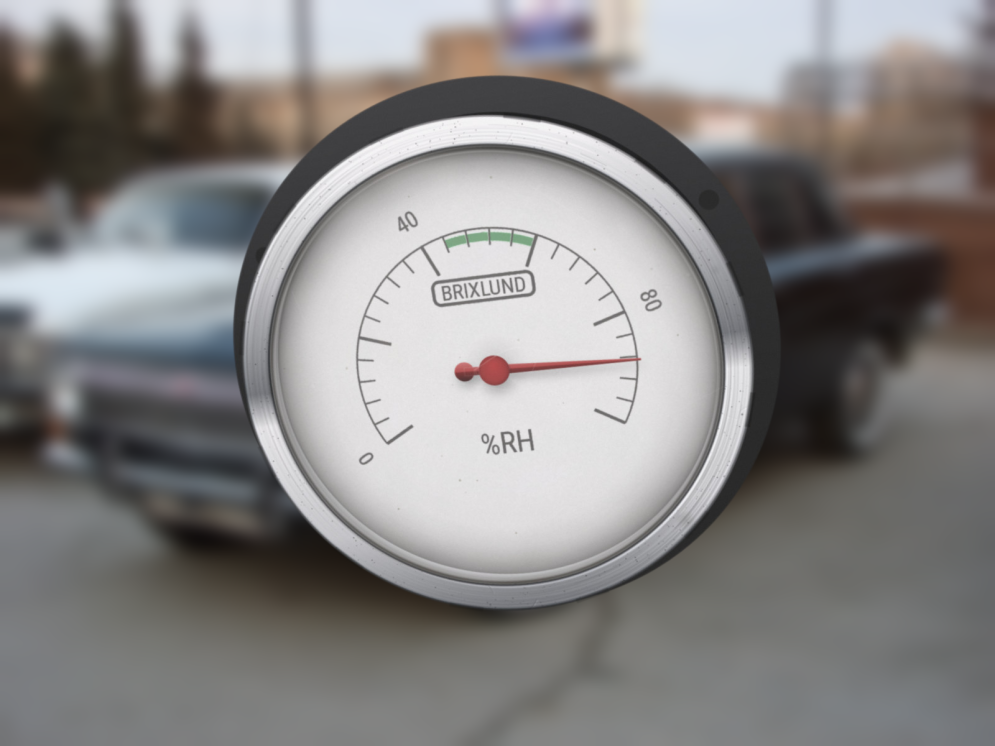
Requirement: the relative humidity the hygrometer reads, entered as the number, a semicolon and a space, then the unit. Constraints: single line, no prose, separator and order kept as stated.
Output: 88; %
